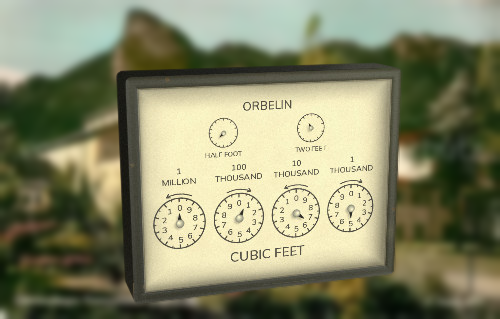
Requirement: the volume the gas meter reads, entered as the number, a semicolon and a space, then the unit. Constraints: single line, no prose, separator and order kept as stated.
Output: 6500; ft³
